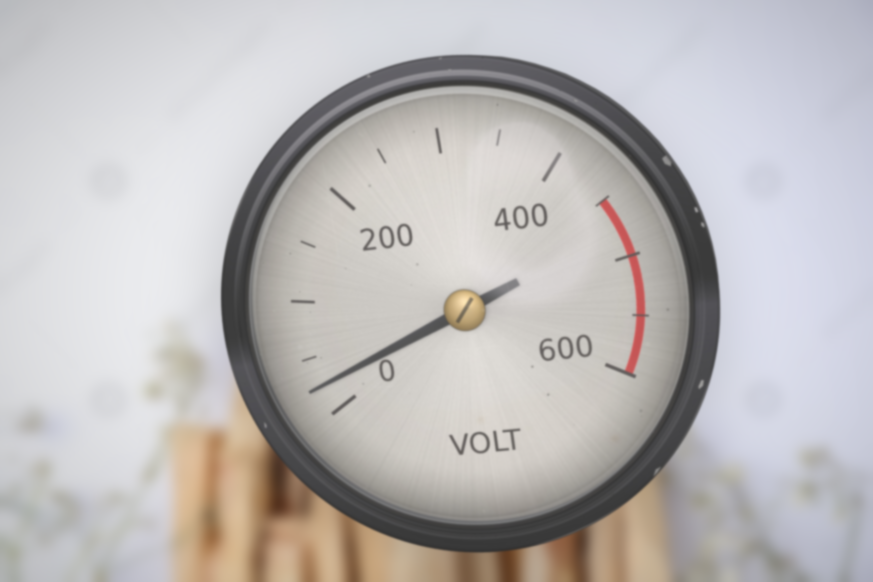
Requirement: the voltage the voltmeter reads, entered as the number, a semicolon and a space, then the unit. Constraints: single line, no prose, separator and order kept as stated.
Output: 25; V
